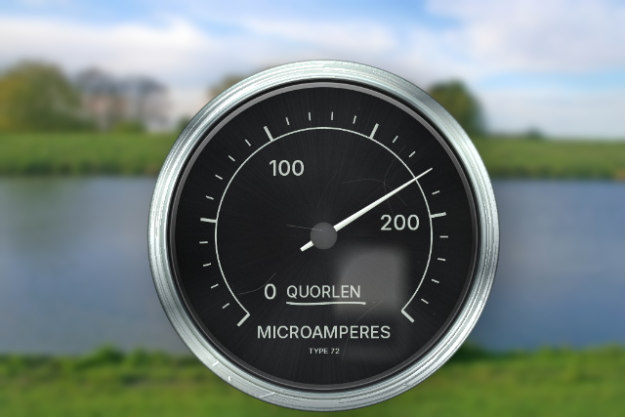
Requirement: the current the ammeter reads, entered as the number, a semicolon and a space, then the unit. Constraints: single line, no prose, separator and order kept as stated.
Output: 180; µA
